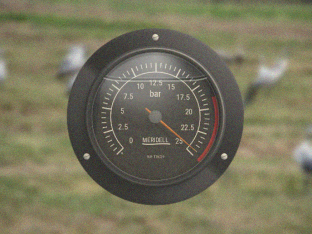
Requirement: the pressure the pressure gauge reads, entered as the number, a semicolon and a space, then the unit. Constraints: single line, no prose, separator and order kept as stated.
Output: 24.5; bar
